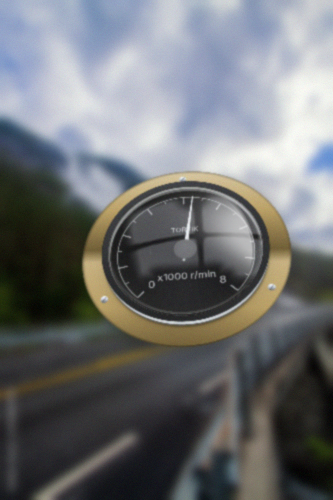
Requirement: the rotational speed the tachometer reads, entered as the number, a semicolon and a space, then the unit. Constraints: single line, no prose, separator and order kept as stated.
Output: 4250; rpm
